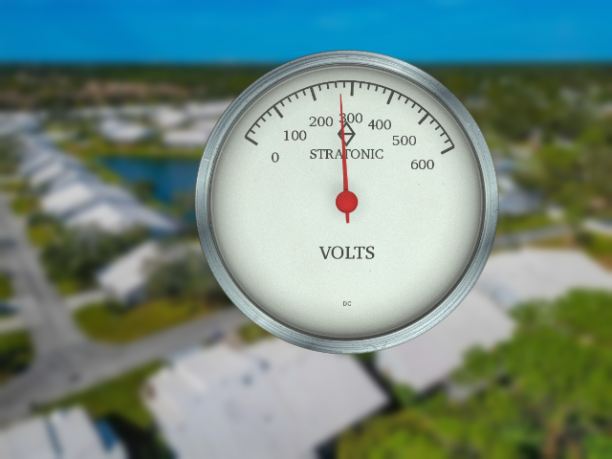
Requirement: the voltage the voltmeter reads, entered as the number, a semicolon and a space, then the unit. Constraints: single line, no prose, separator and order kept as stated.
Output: 270; V
